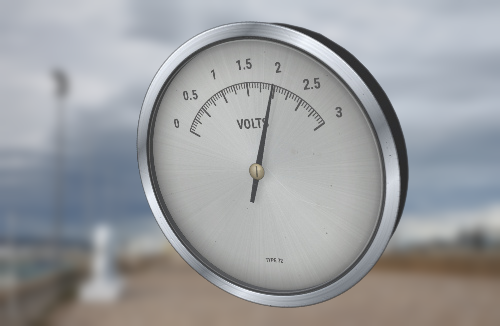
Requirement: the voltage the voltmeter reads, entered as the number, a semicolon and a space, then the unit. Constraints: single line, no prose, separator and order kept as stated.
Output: 2; V
